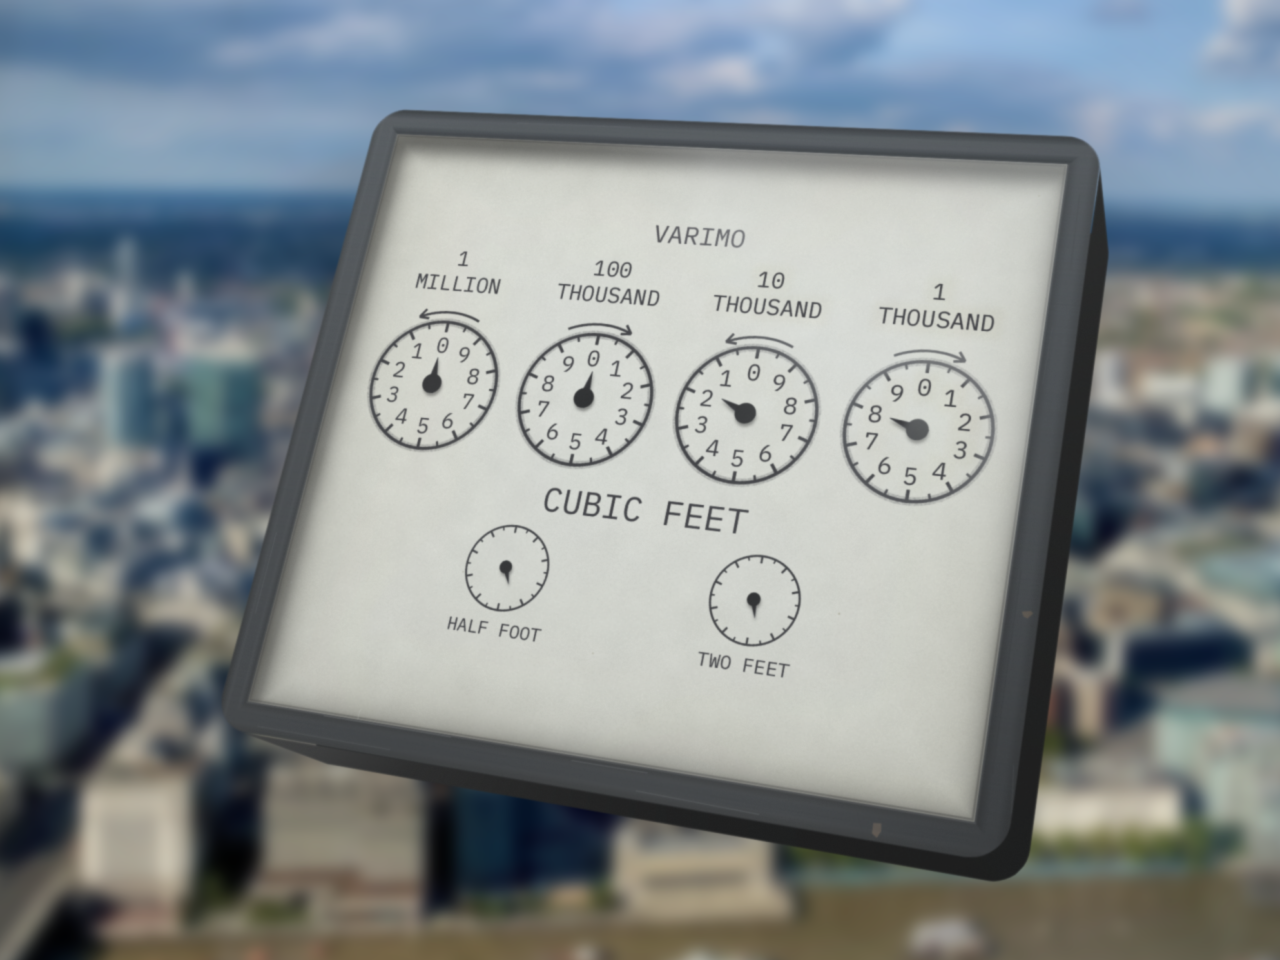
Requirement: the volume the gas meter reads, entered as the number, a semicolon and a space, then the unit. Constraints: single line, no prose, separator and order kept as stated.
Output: 1800; ft³
